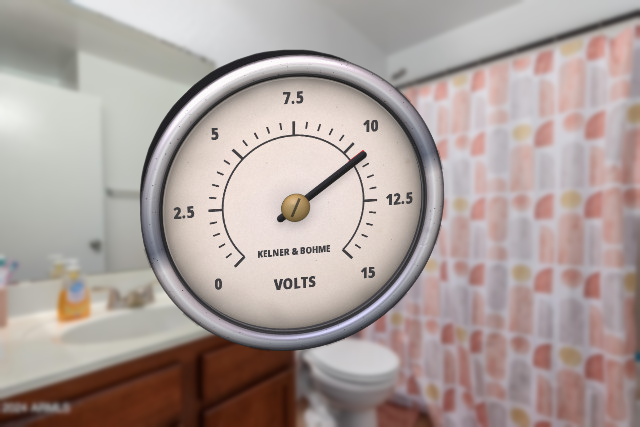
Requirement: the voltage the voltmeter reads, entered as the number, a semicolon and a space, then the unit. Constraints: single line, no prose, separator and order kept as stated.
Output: 10.5; V
